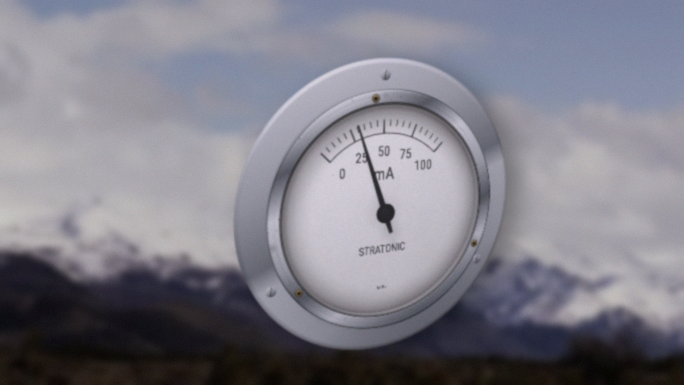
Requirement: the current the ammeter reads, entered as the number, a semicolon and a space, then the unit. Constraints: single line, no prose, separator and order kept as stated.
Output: 30; mA
